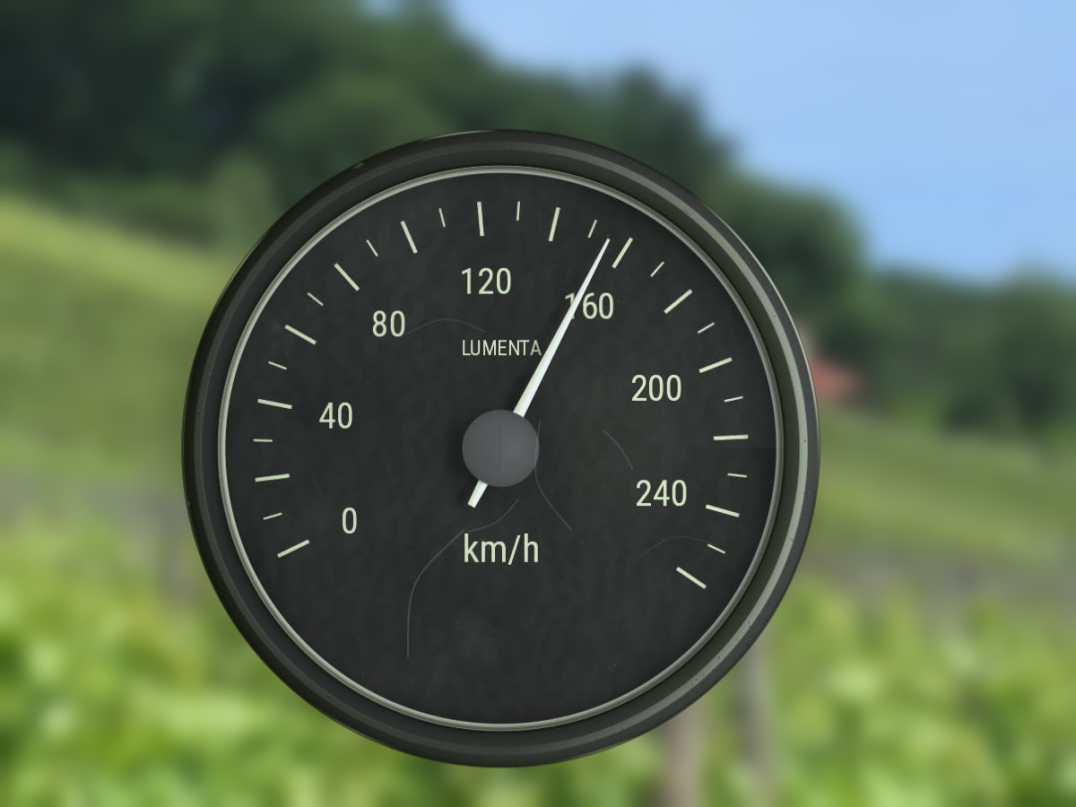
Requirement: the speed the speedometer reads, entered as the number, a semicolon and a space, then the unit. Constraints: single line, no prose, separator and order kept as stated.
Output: 155; km/h
